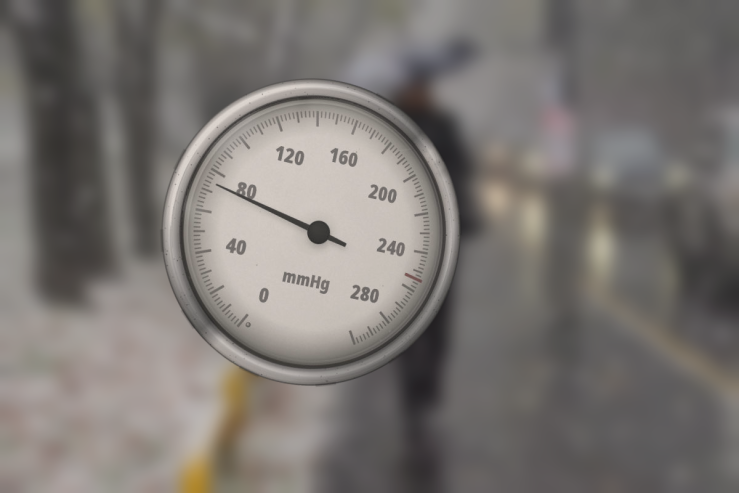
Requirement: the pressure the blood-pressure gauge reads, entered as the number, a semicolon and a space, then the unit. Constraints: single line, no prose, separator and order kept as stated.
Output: 74; mmHg
